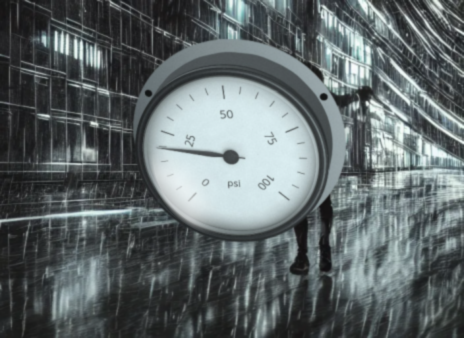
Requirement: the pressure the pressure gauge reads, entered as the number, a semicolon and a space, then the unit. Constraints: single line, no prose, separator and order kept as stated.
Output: 20; psi
